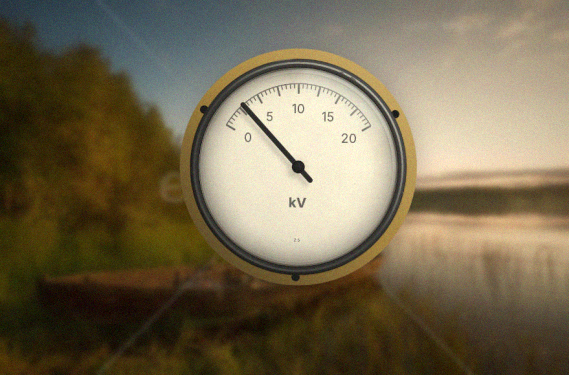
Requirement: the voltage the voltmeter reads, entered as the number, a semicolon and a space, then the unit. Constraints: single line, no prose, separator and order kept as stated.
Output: 3; kV
